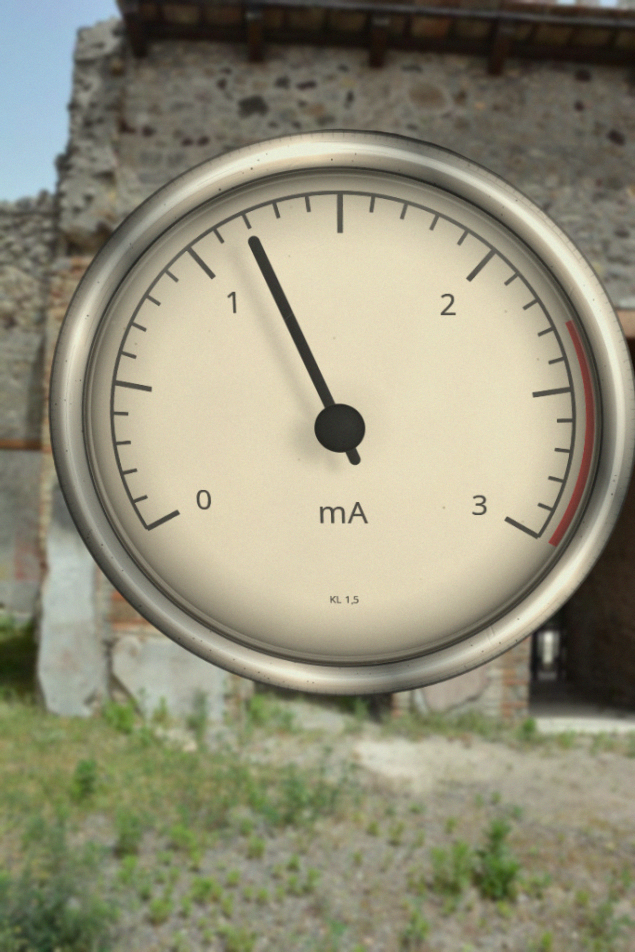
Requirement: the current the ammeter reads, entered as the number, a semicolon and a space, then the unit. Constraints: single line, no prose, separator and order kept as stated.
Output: 1.2; mA
